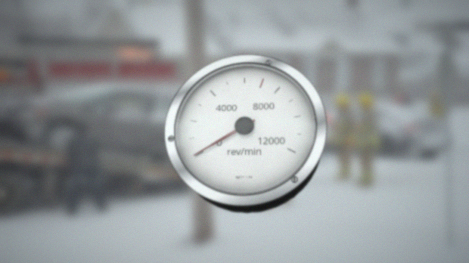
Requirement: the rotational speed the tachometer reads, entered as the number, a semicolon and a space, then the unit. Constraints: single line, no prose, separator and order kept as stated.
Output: 0; rpm
